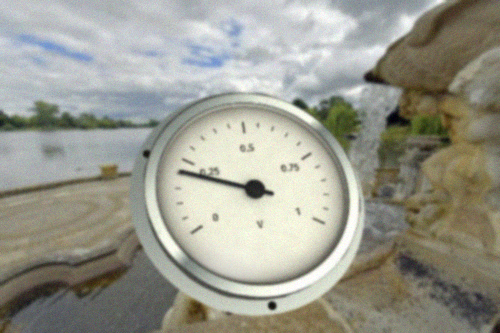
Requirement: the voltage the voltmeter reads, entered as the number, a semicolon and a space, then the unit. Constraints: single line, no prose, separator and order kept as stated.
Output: 0.2; V
